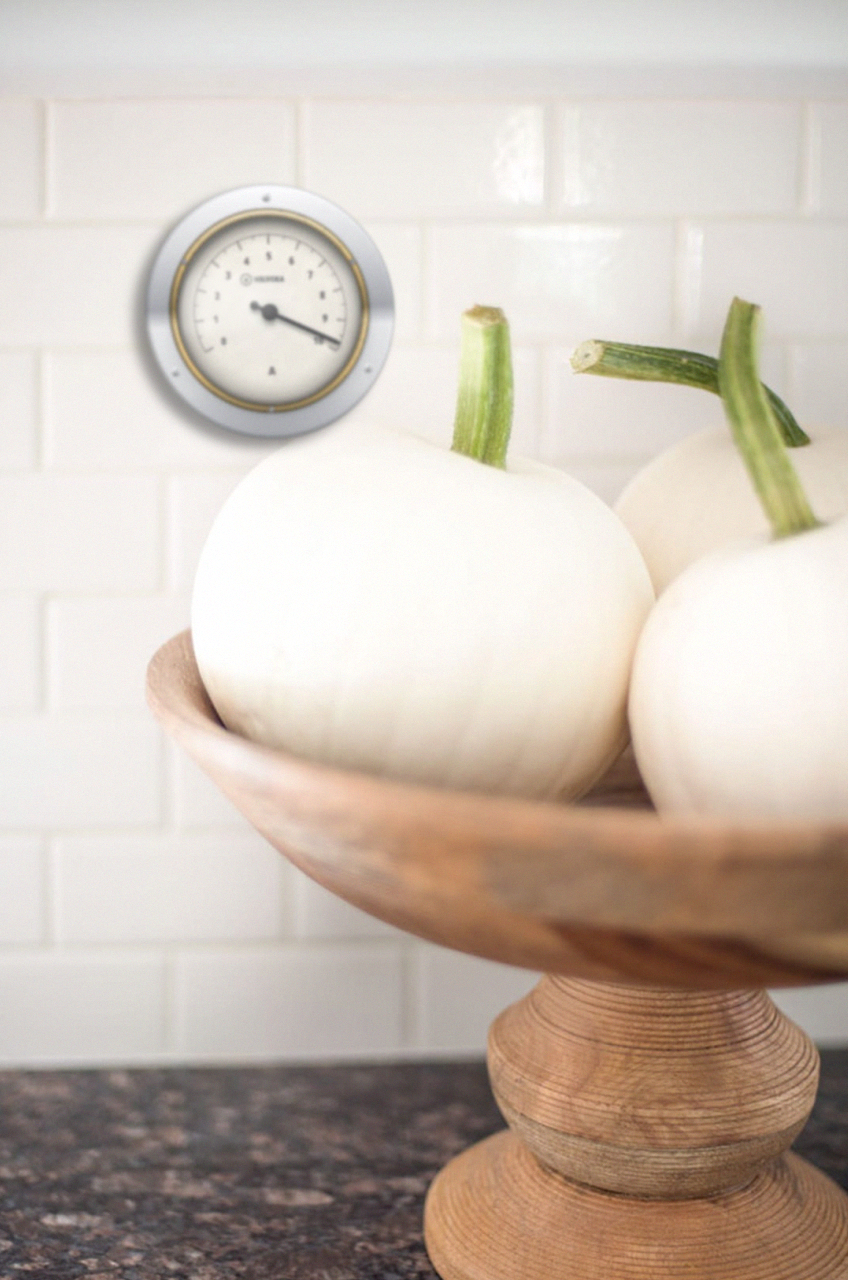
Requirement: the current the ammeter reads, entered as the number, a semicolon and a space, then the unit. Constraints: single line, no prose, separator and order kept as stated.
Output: 9.75; A
